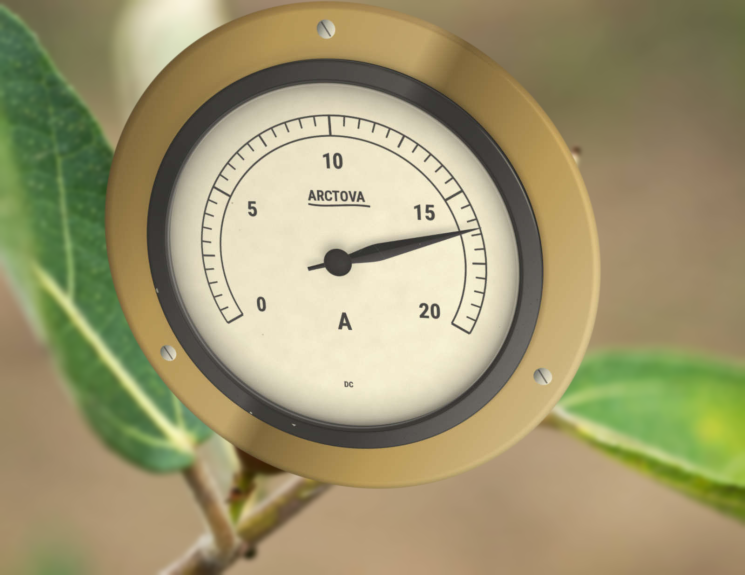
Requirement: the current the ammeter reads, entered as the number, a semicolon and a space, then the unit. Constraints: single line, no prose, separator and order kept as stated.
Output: 16.25; A
